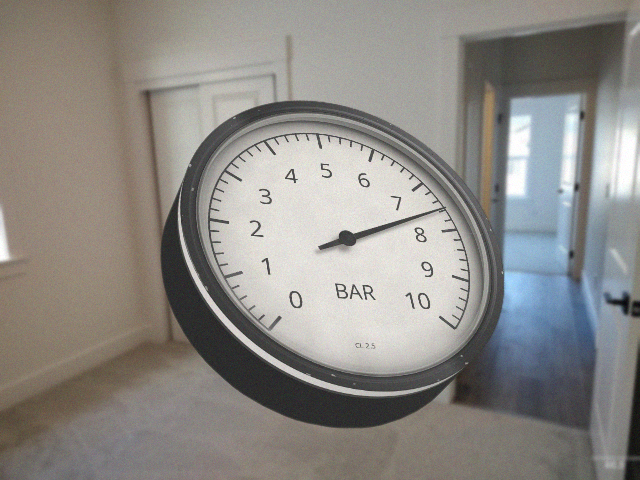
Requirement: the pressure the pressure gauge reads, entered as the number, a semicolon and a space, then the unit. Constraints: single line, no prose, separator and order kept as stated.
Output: 7.6; bar
